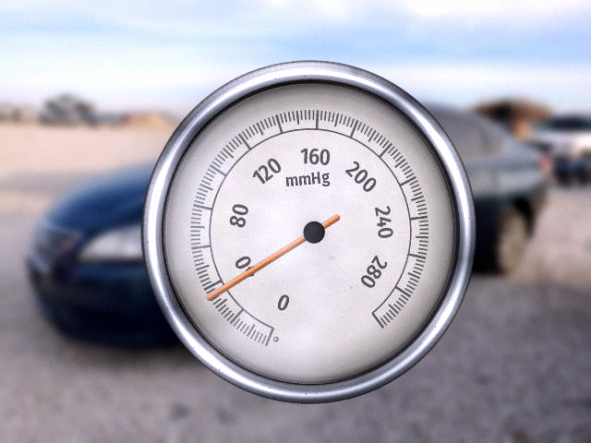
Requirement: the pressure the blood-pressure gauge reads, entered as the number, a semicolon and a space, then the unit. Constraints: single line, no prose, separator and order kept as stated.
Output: 36; mmHg
